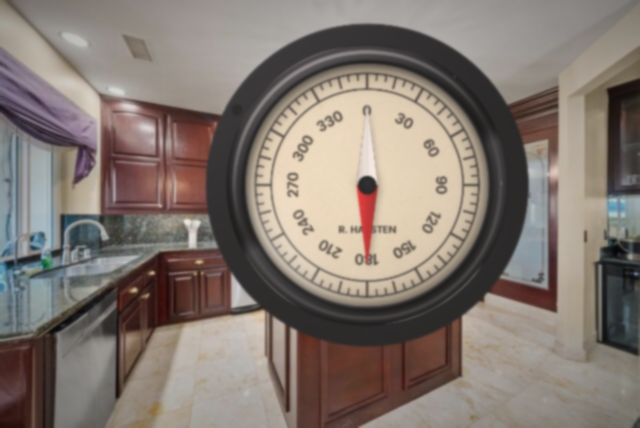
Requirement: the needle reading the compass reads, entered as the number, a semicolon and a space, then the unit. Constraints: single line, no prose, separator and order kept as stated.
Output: 180; °
